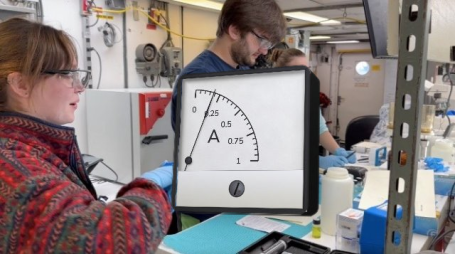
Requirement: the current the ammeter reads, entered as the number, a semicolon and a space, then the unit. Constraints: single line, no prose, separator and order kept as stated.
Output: 0.2; A
